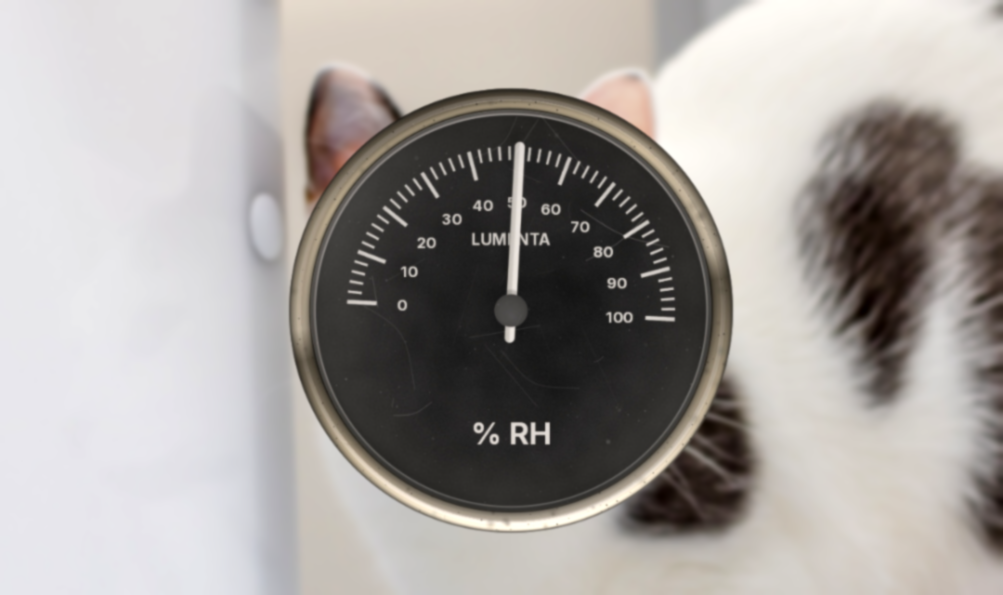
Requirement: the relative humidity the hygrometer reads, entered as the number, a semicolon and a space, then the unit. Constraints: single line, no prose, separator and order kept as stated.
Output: 50; %
